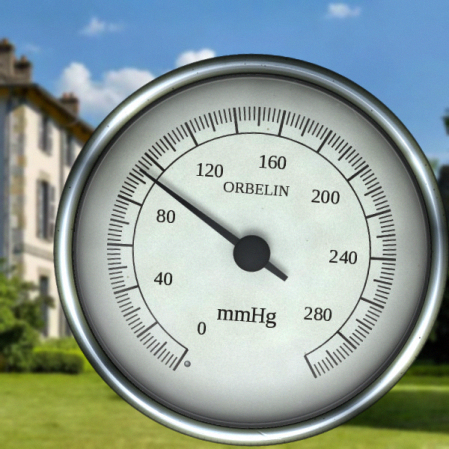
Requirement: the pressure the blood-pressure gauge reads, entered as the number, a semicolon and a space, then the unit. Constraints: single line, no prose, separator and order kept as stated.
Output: 94; mmHg
